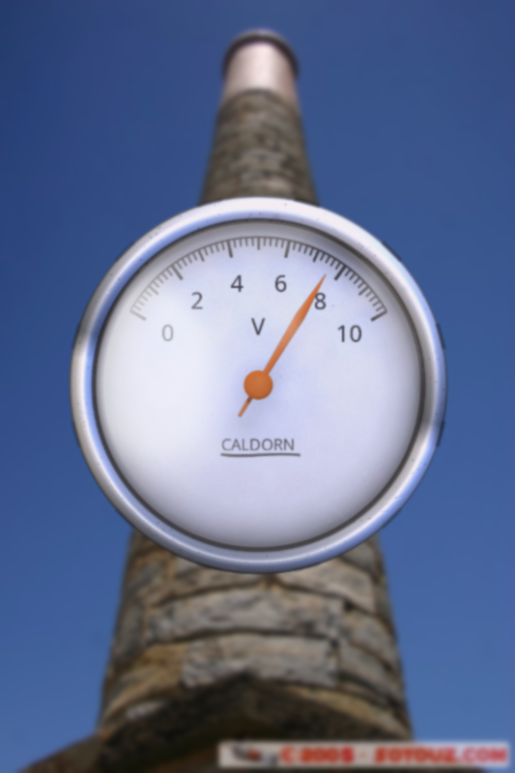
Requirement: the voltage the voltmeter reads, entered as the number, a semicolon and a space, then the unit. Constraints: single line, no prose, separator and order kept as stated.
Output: 7.6; V
